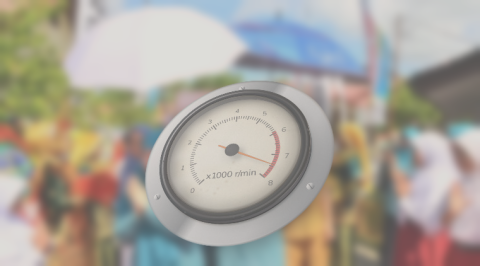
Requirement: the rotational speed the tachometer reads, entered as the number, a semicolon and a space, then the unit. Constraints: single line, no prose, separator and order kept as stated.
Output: 7500; rpm
